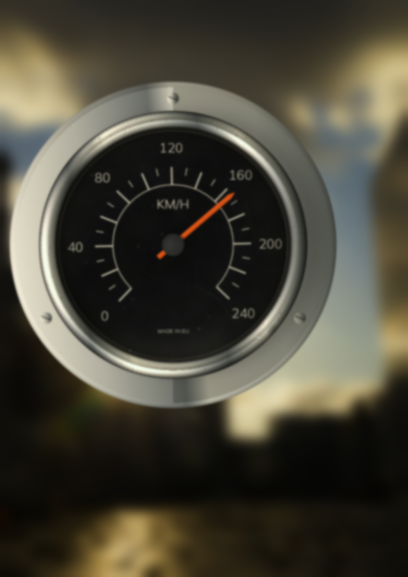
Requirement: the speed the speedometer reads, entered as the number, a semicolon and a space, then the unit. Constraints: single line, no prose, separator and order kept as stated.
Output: 165; km/h
